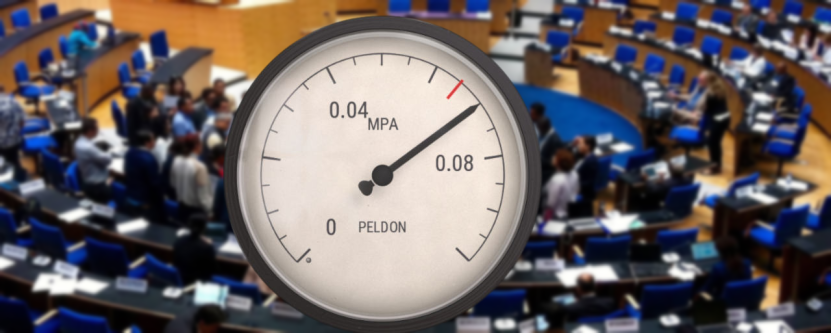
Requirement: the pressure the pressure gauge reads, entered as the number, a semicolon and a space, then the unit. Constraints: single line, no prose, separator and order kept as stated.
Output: 0.07; MPa
